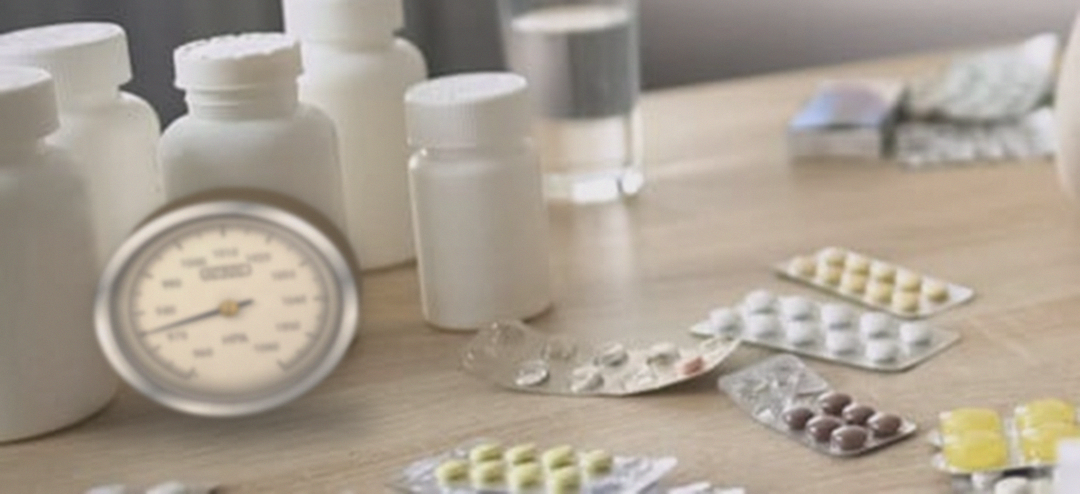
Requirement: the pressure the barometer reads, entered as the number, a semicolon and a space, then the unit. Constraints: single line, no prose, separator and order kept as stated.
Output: 975; hPa
